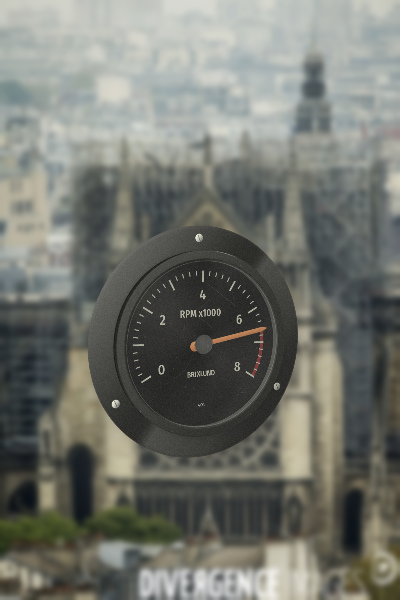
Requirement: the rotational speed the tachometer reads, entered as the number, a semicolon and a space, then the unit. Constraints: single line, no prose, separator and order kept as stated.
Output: 6600; rpm
